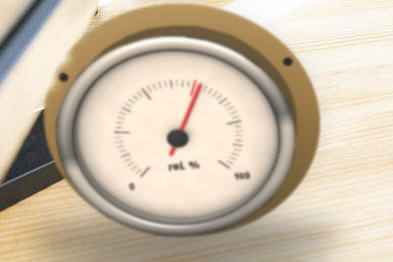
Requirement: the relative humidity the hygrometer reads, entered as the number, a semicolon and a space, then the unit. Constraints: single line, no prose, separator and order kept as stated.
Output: 60; %
